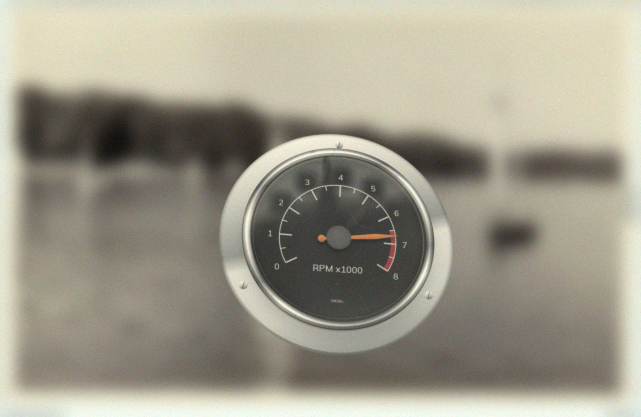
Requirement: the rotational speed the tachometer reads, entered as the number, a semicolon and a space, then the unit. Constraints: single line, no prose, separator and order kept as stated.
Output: 6750; rpm
